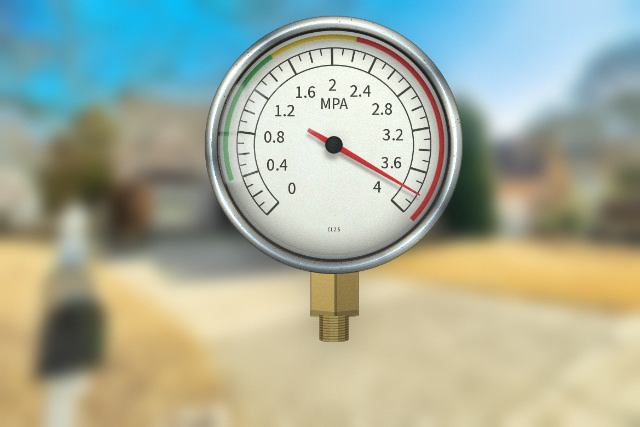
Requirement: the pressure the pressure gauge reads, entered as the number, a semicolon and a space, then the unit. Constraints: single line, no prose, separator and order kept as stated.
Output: 3.8; MPa
